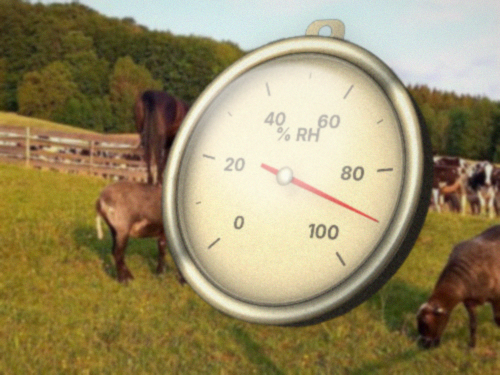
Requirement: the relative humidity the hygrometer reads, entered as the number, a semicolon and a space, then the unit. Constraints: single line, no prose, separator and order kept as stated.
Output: 90; %
